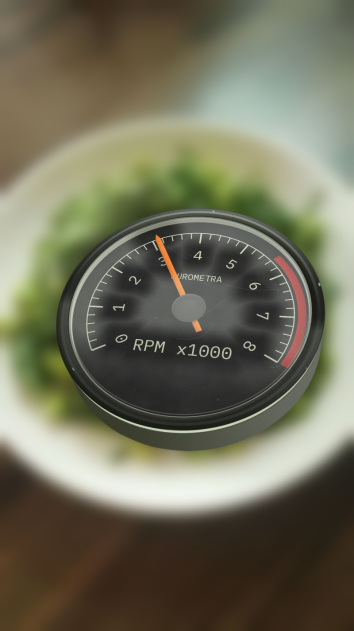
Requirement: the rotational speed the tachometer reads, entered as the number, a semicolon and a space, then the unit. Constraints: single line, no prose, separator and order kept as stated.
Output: 3100; rpm
